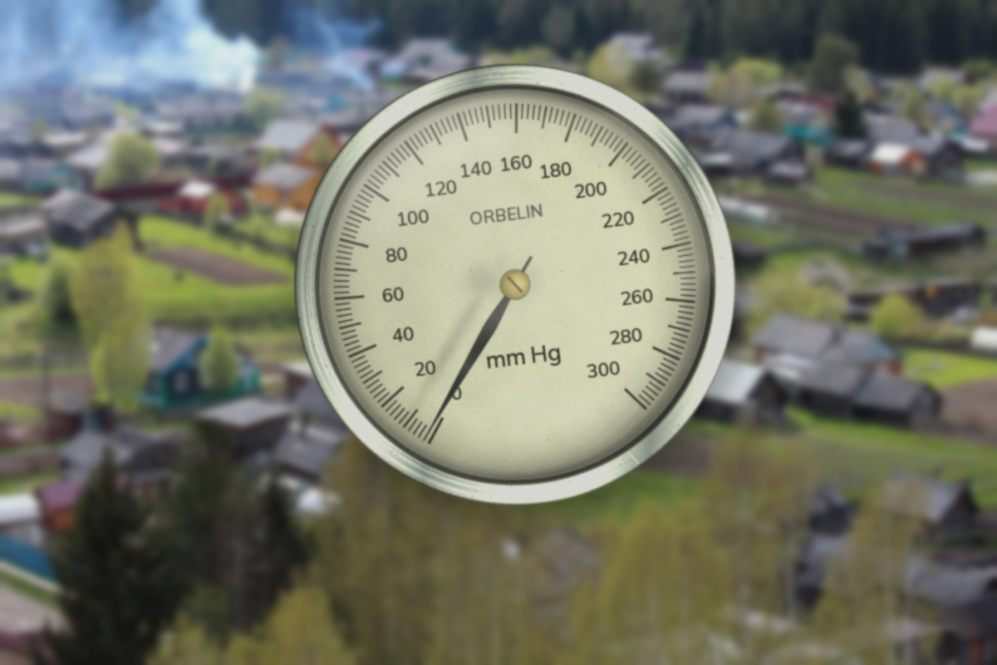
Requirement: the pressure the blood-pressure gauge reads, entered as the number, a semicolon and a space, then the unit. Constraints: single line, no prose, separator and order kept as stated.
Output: 2; mmHg
